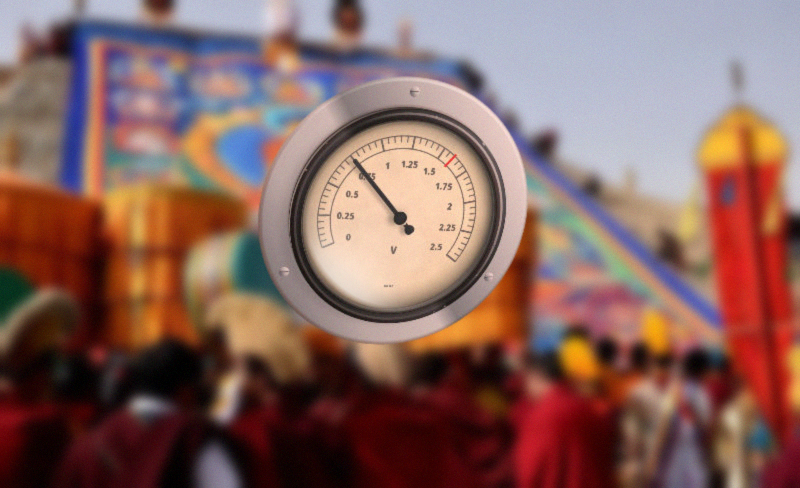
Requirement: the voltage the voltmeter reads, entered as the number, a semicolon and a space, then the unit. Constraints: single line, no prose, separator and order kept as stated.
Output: 0.75; V
